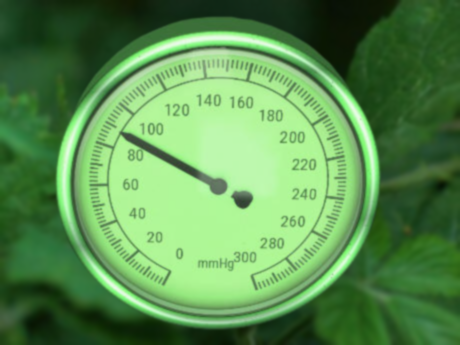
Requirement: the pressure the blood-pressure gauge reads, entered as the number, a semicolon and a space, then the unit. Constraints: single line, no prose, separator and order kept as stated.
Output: 90; mmHg
